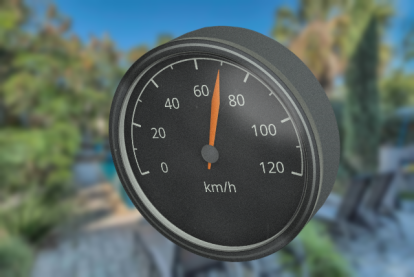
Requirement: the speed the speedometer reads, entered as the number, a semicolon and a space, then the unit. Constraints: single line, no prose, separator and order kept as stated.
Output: 70; km/h
